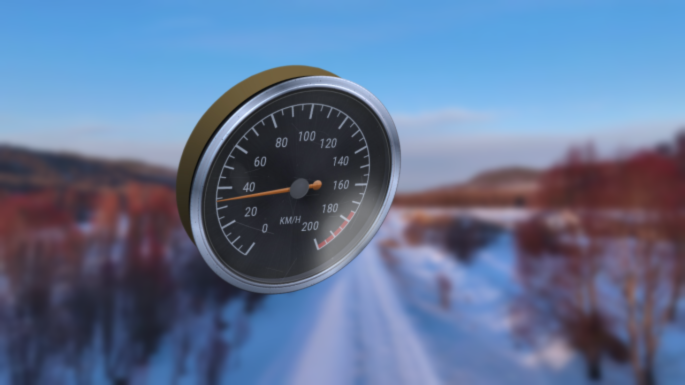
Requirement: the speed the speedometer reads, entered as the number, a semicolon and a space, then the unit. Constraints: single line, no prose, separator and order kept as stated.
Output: 35; km/h
